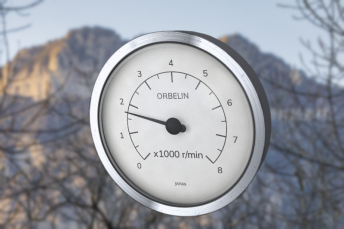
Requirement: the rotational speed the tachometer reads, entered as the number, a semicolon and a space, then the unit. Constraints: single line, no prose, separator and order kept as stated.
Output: 1750; rpm
